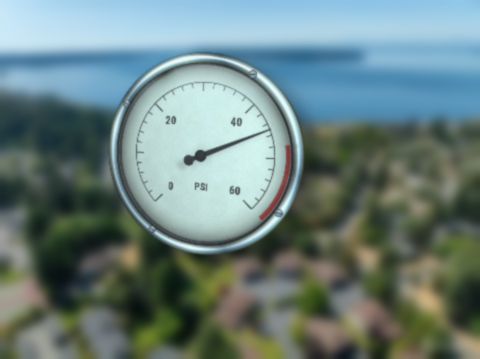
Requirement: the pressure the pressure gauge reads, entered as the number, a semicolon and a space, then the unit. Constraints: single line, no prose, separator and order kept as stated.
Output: 45; psi
